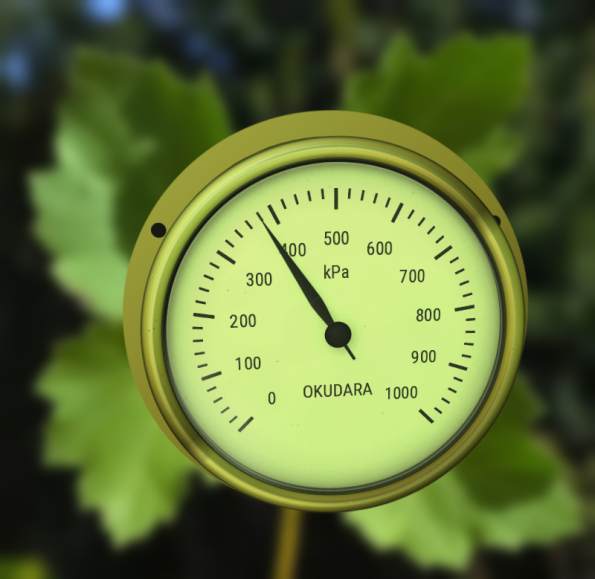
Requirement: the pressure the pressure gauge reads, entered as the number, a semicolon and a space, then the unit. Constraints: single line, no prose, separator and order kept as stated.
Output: 380; kPa
